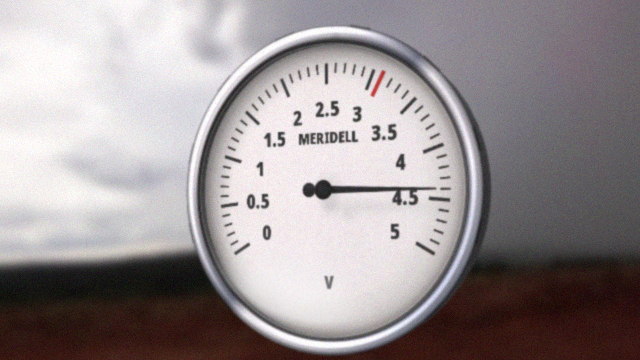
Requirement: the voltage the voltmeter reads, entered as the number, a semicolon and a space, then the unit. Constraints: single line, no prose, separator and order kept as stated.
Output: 4.4; V
